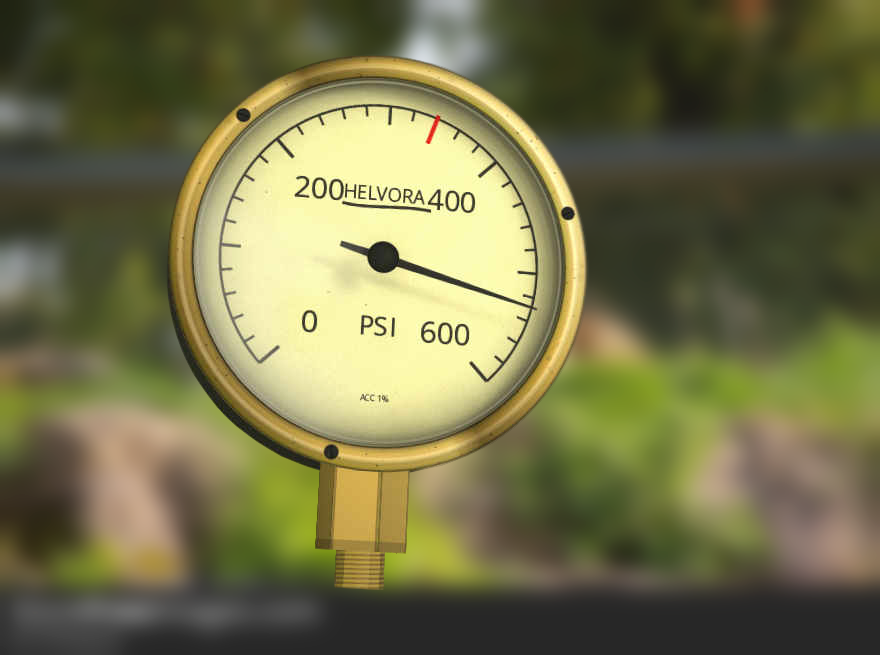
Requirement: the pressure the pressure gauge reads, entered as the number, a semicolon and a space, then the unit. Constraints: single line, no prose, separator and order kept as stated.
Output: 530; psi
